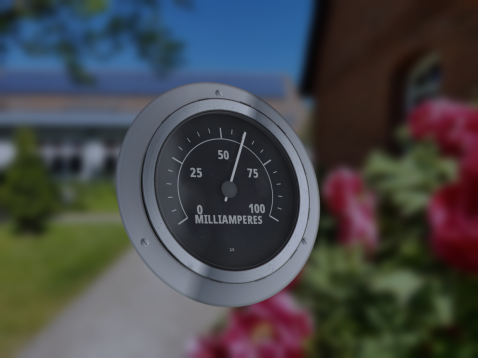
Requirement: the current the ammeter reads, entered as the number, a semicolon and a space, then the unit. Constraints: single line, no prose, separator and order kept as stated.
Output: 60; mA
